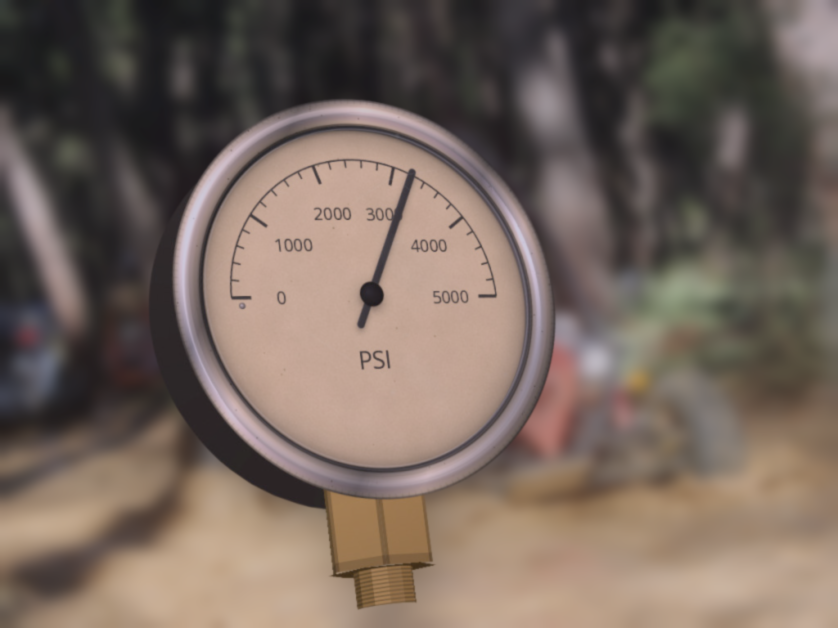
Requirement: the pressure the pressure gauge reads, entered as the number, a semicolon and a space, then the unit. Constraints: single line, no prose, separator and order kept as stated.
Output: 3200; psi
